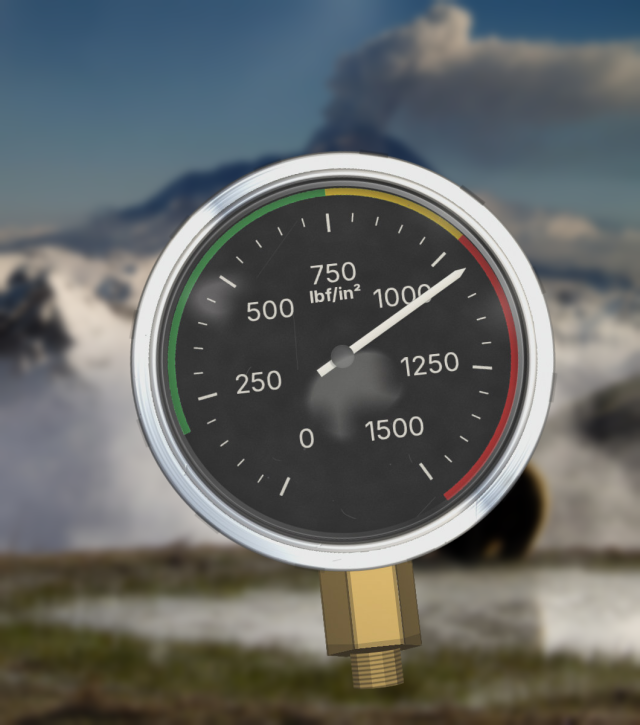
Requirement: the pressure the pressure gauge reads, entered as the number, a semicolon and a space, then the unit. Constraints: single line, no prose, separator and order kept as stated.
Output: 1050; psi
